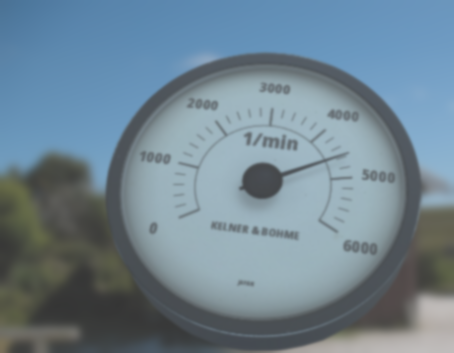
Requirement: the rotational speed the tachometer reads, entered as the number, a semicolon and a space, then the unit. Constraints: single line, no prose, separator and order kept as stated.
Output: 4600; rpm
